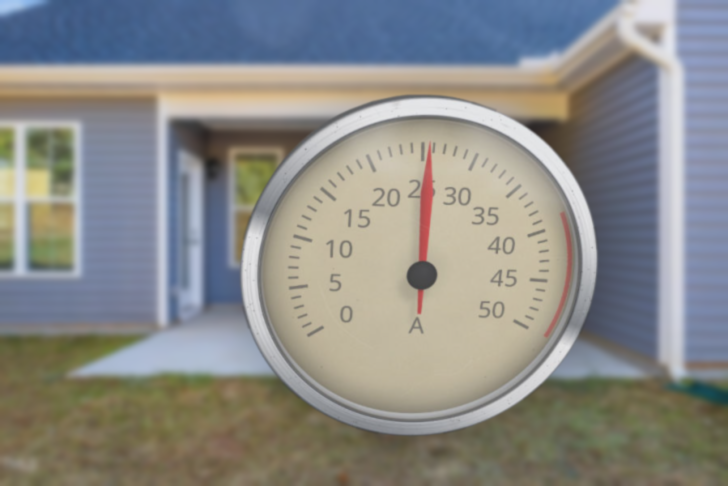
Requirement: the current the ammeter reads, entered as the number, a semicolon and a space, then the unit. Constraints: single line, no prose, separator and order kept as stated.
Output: 25.5; A
